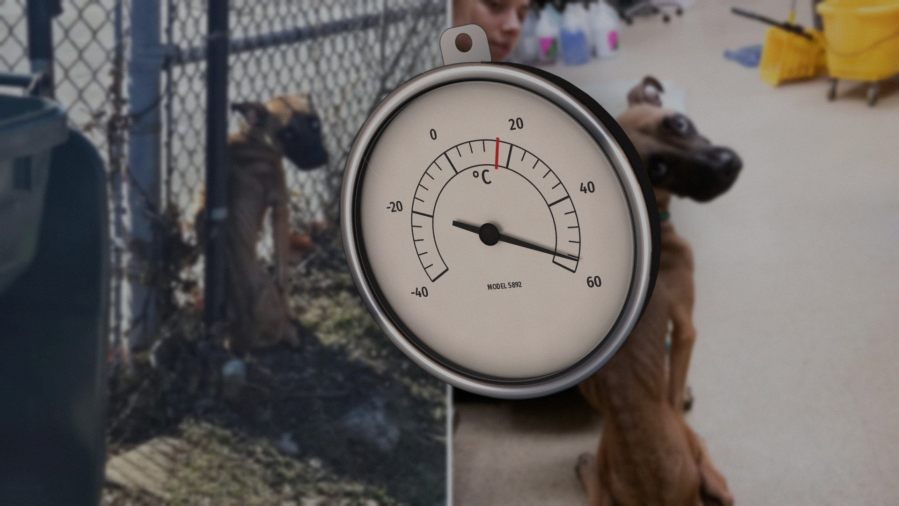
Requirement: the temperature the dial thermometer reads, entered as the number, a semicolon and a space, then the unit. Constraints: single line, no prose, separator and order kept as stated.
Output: 56; °C
